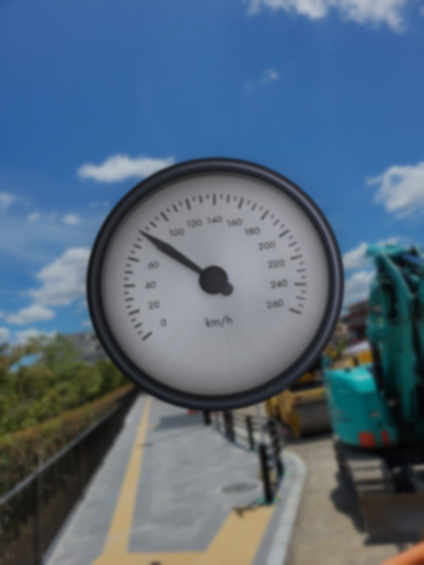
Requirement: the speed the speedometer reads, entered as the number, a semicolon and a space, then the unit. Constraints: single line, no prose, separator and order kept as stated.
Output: 80; km/h
